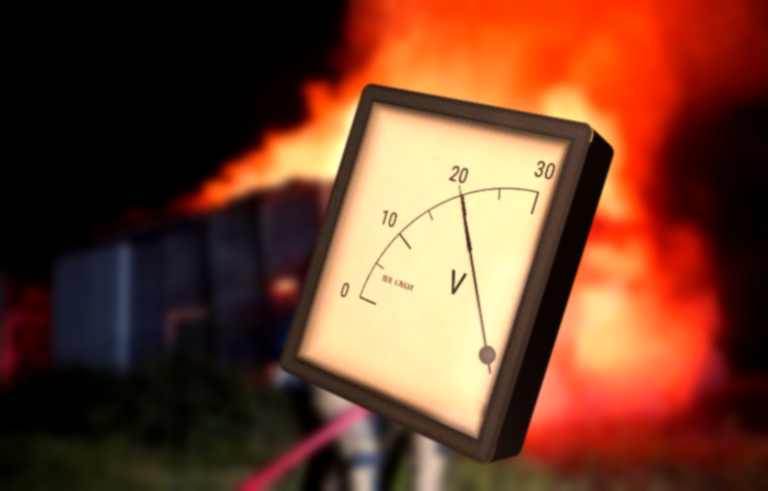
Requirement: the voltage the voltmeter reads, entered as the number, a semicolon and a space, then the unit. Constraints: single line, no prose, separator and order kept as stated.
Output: 20; V
